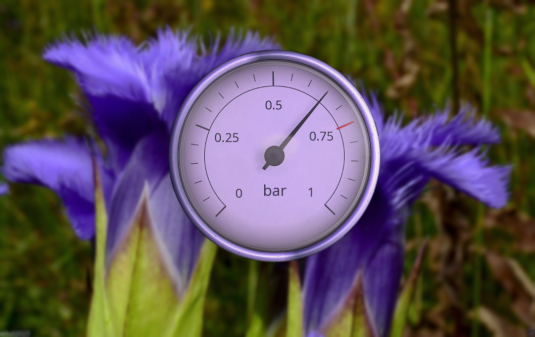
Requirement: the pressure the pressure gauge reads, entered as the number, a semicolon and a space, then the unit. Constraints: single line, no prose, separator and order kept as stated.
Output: 0.65; bar
